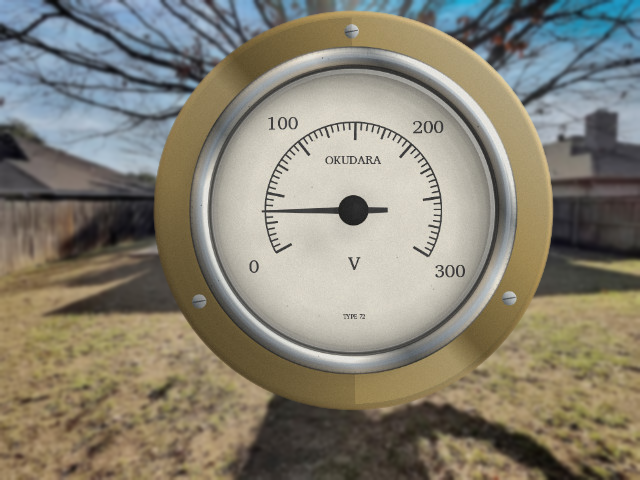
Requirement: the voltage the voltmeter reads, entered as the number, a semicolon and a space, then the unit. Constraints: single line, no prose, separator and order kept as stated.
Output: 35; V
